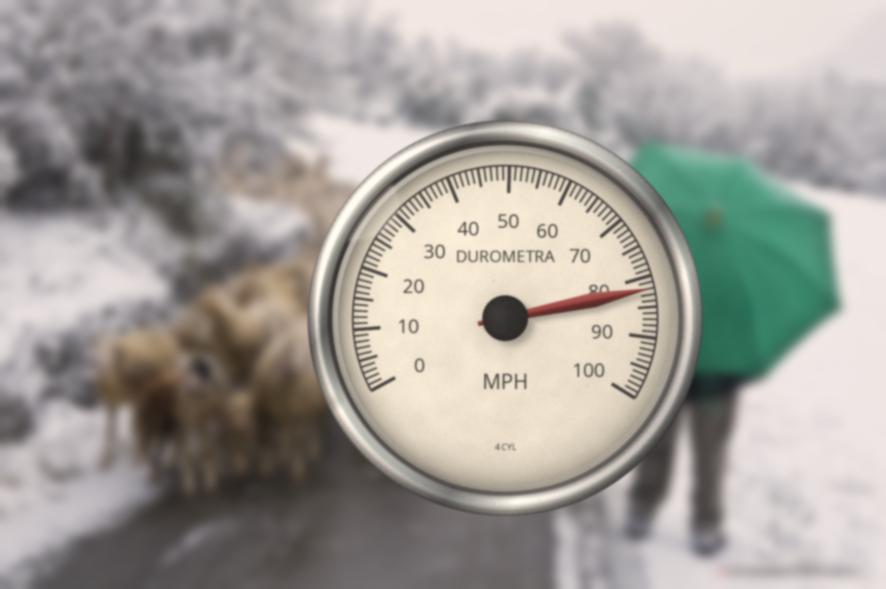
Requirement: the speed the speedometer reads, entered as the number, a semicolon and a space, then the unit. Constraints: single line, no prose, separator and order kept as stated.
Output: 82; mph
